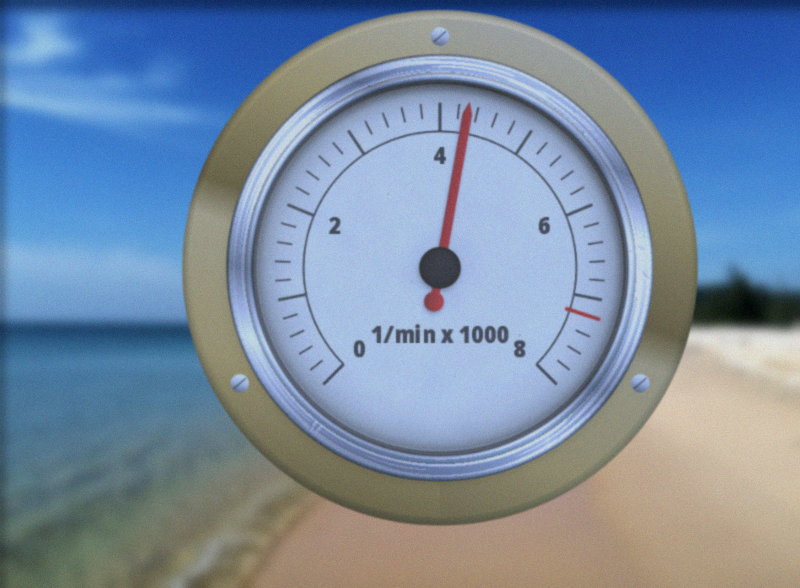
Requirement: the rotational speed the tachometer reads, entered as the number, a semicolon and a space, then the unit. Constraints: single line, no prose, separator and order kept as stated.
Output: 4300; rpm
